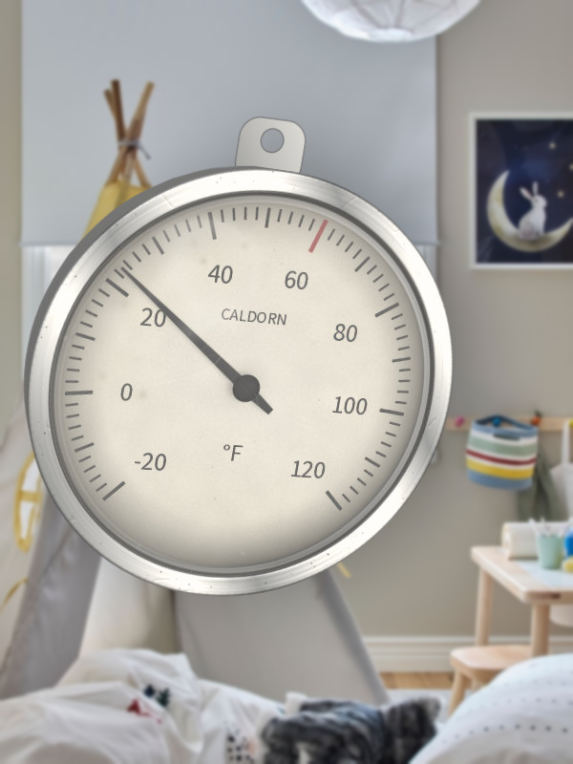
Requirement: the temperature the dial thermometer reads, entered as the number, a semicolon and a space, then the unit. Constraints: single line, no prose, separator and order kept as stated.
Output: 23; °F
